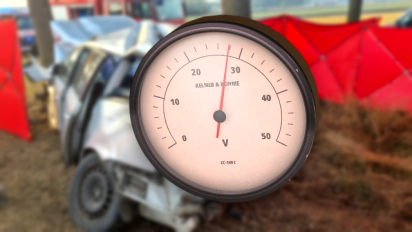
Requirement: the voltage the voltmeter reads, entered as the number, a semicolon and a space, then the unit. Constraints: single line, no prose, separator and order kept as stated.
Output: 28; V
